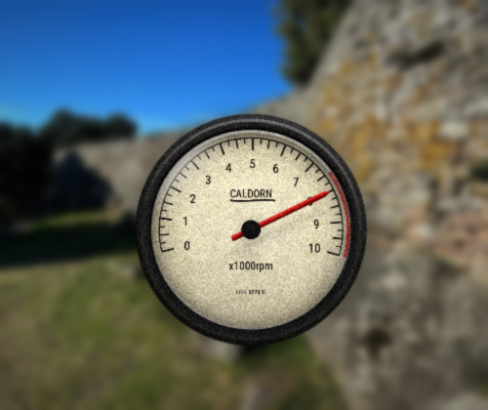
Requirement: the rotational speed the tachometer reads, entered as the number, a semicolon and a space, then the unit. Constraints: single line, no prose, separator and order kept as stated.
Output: 8000; rpm
